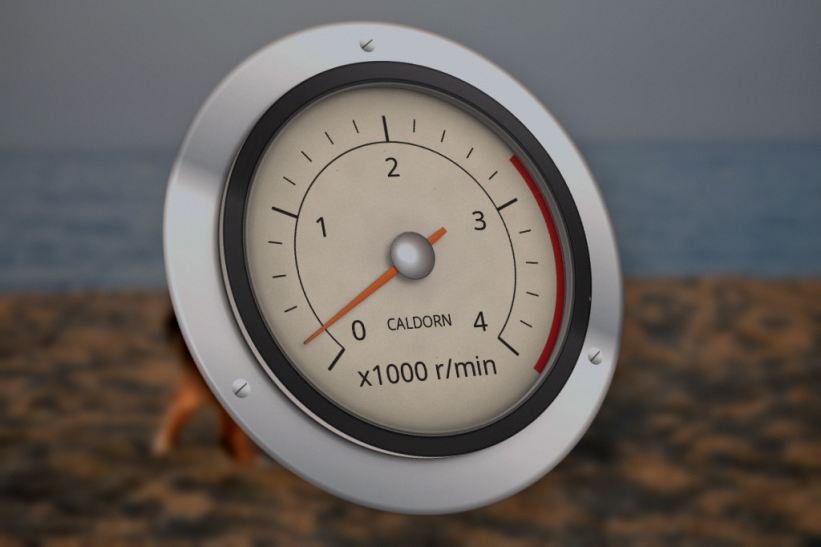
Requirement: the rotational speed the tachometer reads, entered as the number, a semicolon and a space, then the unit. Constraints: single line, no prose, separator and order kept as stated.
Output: 200; rpm
